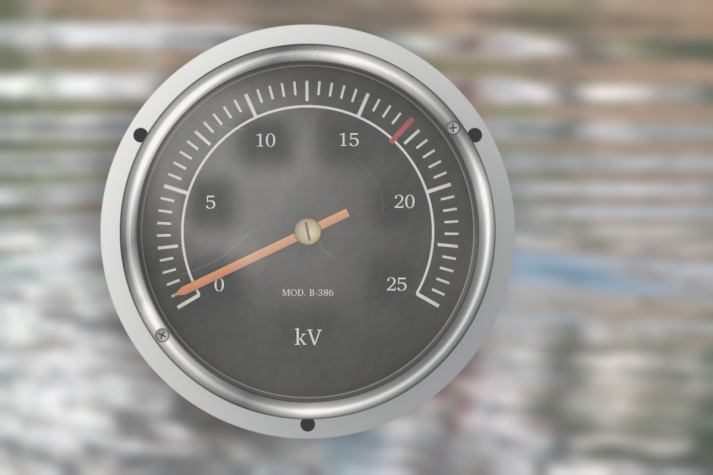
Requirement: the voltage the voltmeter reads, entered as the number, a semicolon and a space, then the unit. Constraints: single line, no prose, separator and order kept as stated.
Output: 0.5; kV
